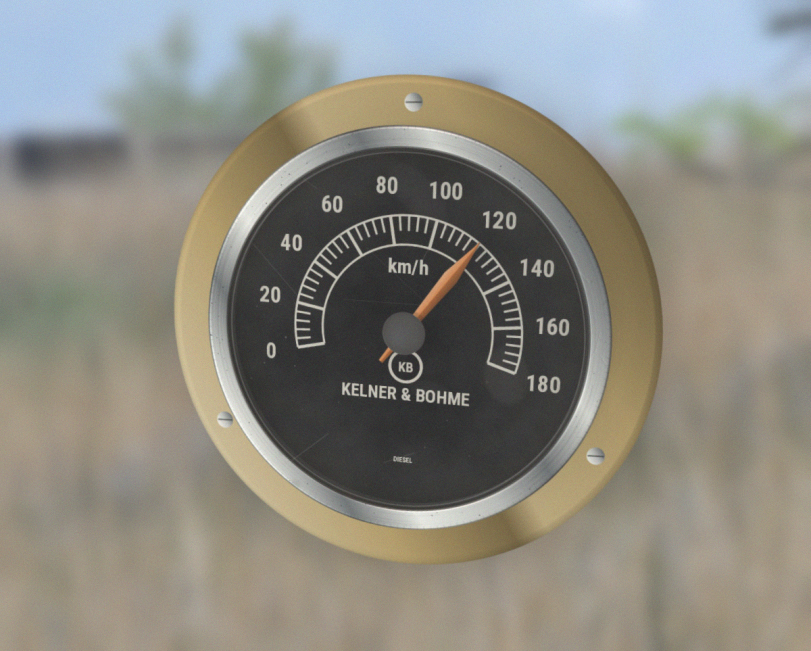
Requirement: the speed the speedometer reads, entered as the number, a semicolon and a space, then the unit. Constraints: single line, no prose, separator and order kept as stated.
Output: 120; km/h
